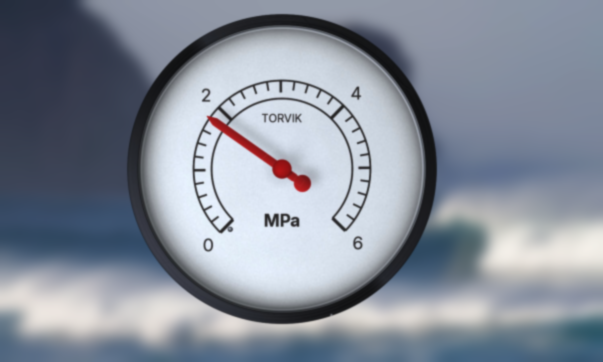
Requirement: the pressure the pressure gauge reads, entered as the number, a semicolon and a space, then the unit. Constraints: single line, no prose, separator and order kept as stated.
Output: 1.8; MPa
